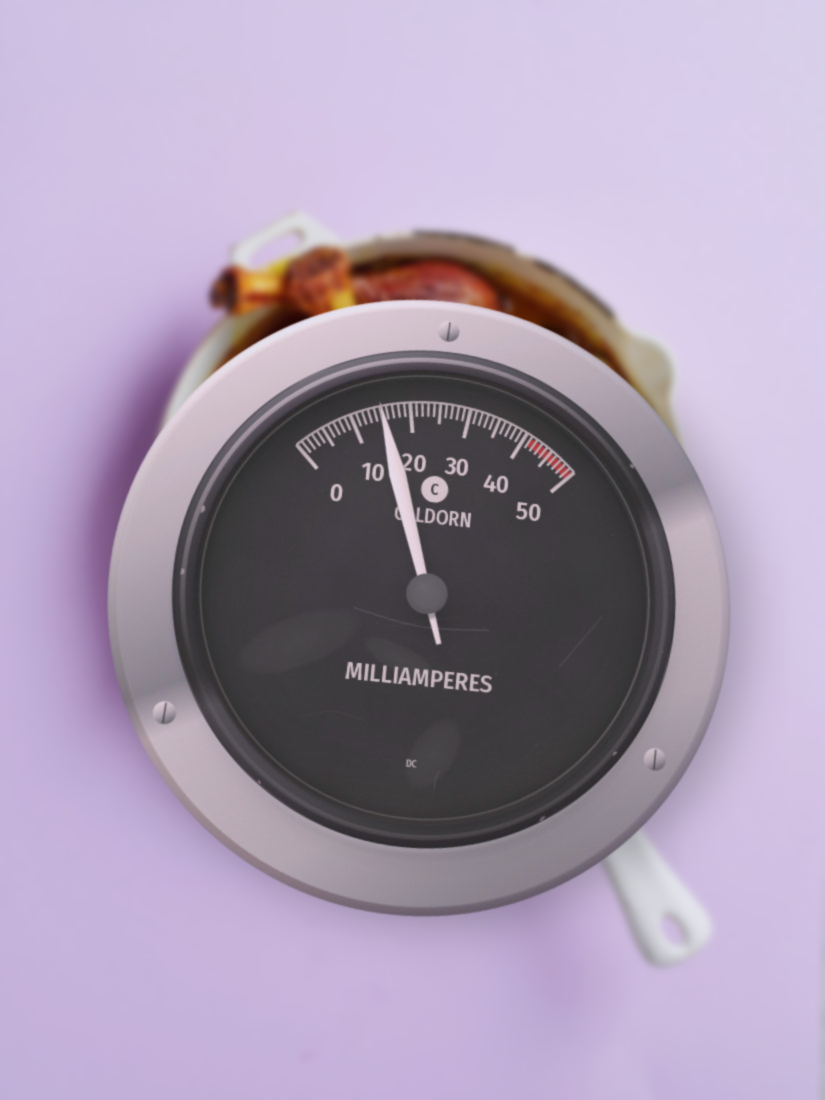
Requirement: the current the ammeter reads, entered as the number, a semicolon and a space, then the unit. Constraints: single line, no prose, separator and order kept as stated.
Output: 15; mA
